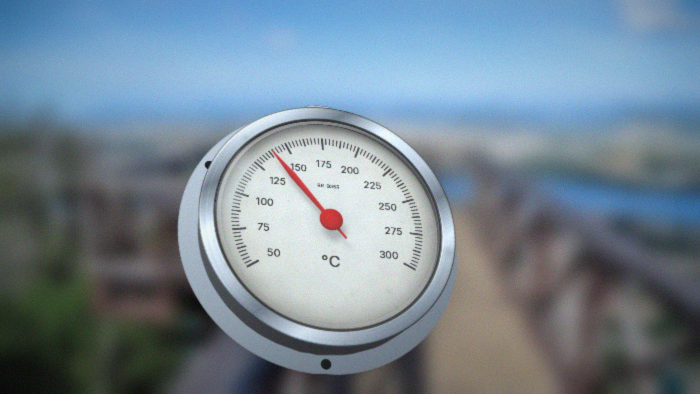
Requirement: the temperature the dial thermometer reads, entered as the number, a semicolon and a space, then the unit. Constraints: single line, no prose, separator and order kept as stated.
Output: 137.5; °C
